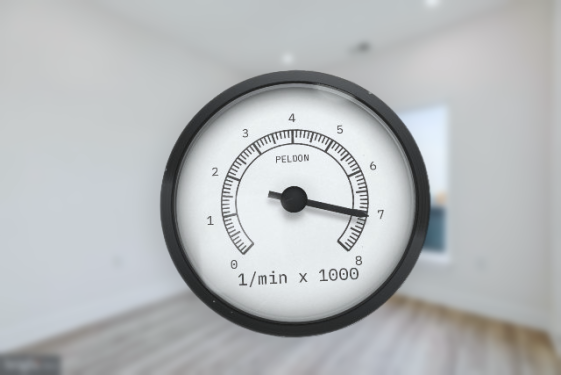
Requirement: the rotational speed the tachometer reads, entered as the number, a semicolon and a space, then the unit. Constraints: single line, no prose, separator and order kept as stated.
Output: 7100; rpm
